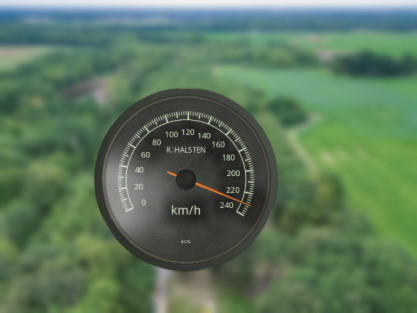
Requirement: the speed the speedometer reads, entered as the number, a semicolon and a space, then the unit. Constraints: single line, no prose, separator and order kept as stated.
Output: 230; km/h
